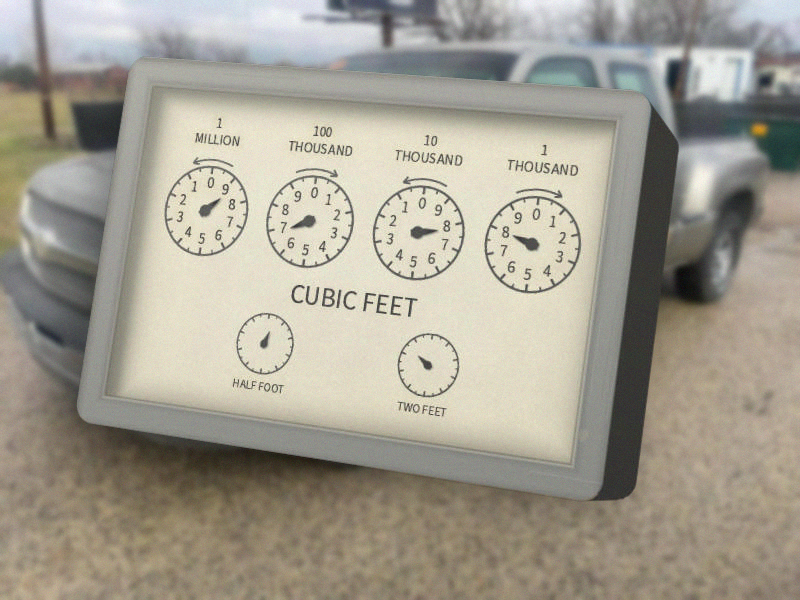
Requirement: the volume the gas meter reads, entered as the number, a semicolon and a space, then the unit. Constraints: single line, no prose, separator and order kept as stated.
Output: 867800; ft³
